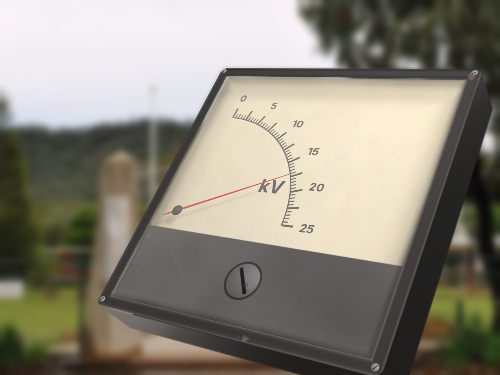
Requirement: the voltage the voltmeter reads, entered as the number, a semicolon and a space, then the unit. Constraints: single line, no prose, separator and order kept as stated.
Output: 17.5; kV
